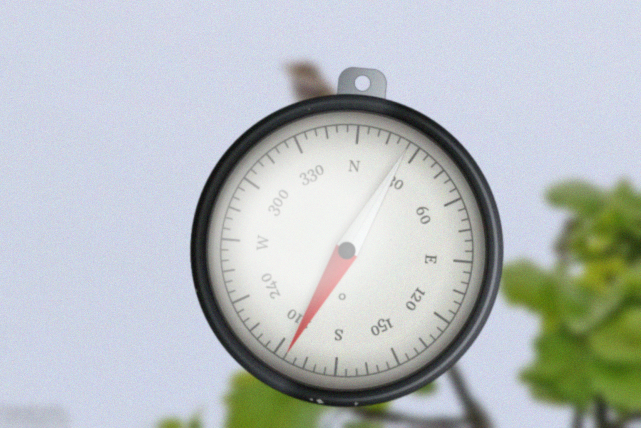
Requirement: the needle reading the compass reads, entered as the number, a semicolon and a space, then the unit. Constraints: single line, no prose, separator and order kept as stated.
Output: 205; °
